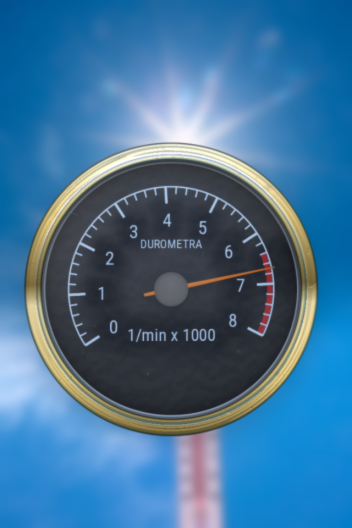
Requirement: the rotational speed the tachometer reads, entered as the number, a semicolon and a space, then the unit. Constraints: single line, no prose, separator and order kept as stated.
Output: 6700; rpm
